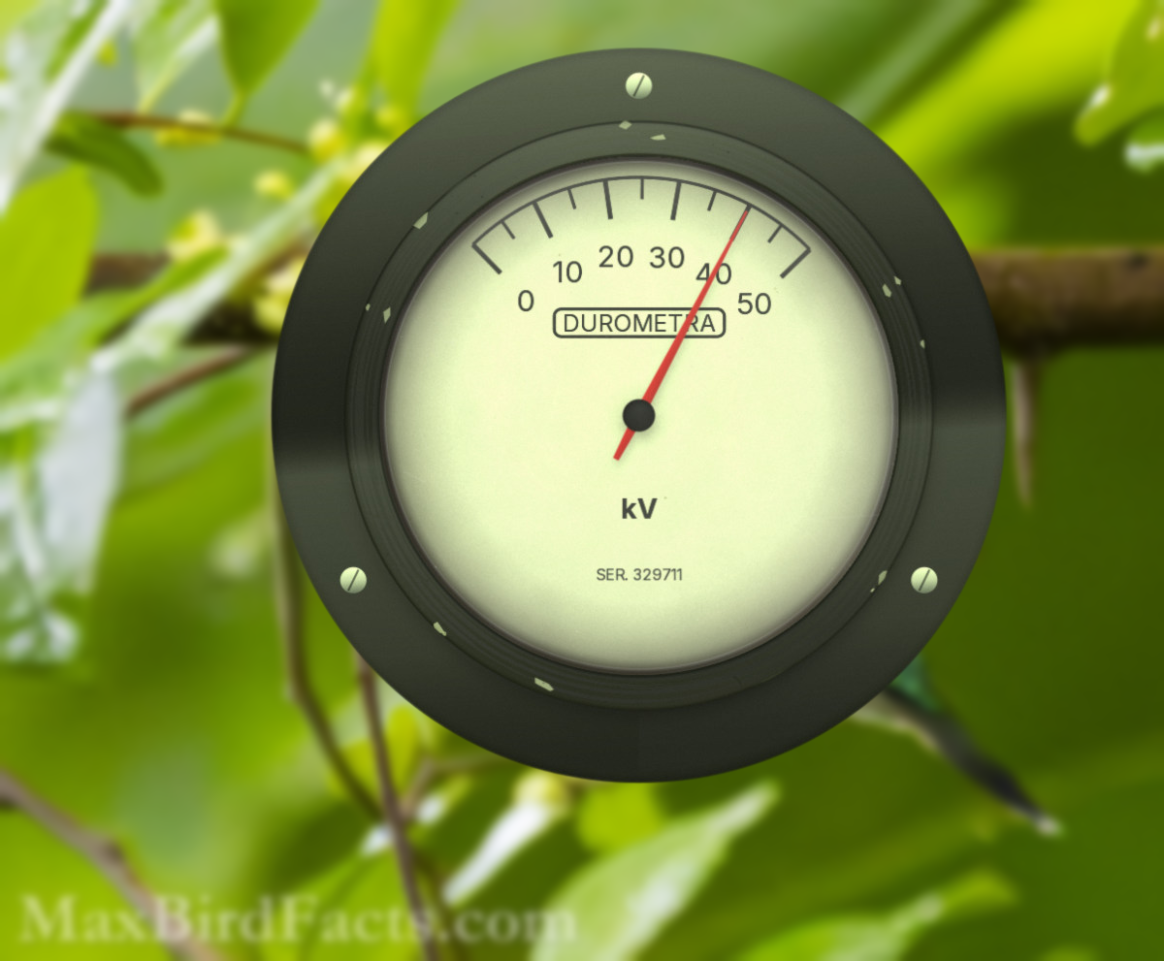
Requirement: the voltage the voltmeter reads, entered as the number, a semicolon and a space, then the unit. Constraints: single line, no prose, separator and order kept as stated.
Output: 40; kV
